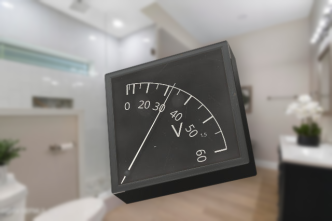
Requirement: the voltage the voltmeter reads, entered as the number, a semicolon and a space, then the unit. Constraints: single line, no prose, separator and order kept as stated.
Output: 32.5; V
